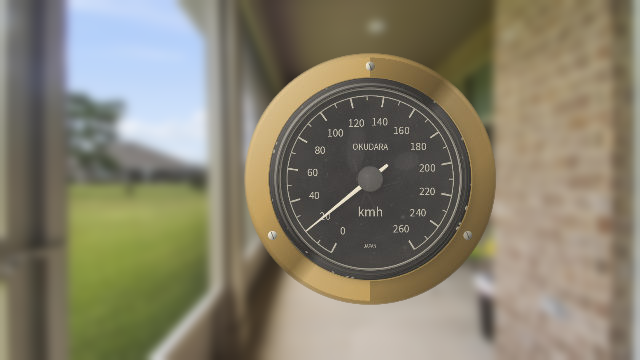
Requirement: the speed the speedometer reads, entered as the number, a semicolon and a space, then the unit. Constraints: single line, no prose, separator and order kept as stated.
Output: 20; km/h
